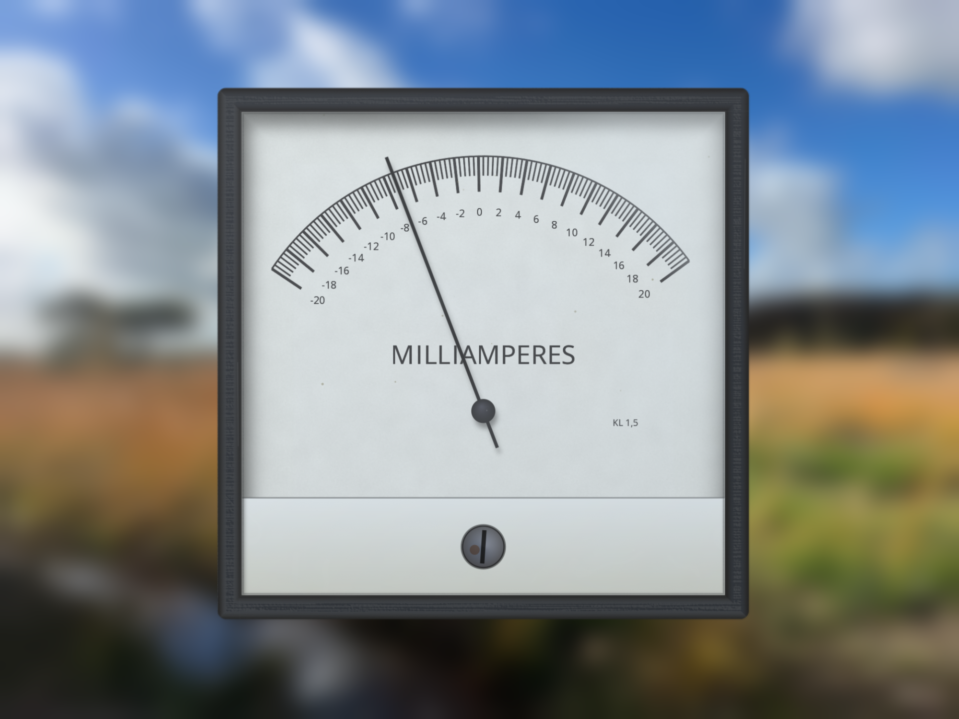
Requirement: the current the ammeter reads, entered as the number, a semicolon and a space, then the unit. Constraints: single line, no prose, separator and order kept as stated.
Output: -7.2; mA
